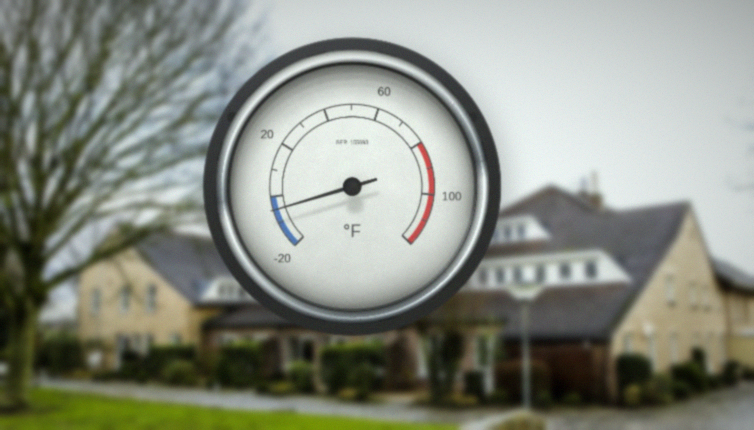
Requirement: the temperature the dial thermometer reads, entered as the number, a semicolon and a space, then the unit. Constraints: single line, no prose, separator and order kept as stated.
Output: -5; °F
